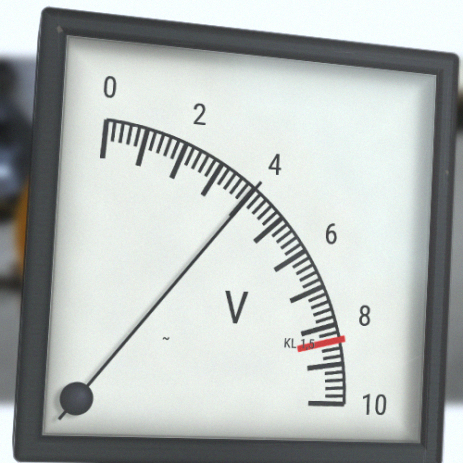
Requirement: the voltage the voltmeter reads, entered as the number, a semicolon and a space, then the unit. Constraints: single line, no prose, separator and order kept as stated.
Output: 4; V
